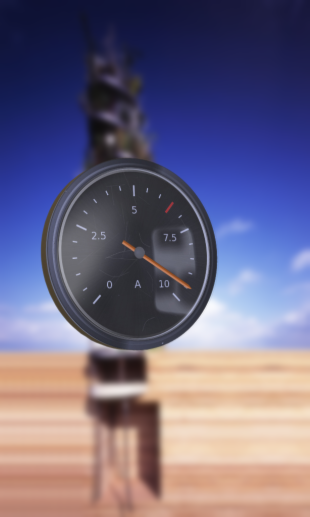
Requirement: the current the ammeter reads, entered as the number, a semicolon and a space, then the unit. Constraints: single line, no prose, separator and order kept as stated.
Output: 9.5; A
